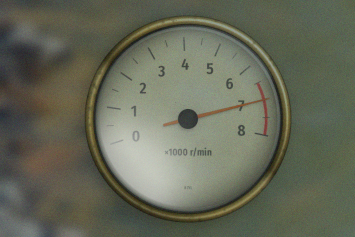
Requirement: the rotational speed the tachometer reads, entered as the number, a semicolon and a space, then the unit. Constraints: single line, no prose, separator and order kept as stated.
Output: 7000; rpm
